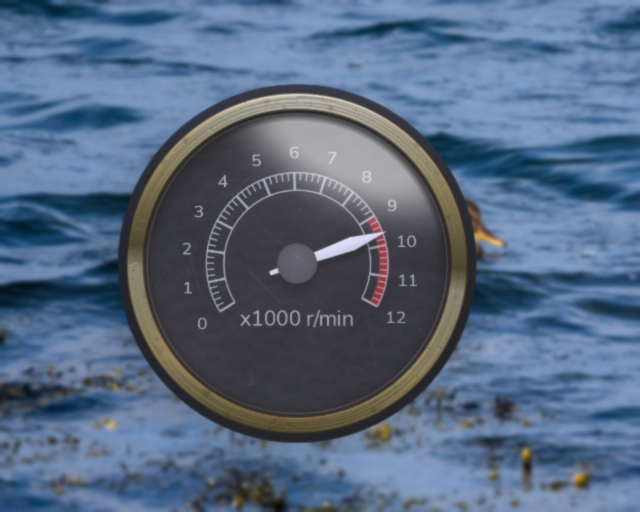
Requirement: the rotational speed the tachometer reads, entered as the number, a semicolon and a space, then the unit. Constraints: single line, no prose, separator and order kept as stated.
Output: 9600; rpm
